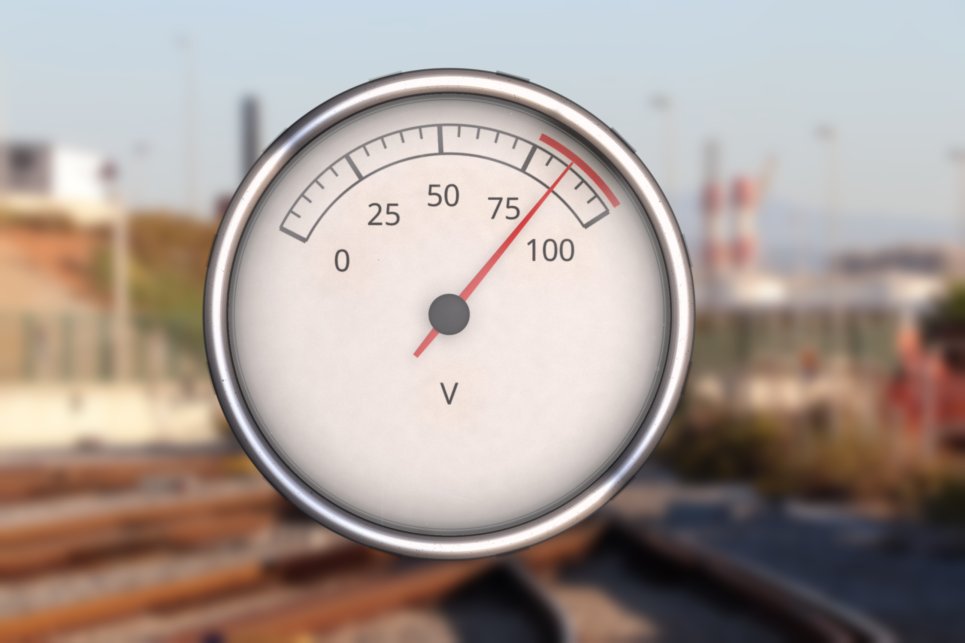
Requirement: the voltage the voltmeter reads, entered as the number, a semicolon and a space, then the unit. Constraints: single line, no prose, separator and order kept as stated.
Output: 85; V
